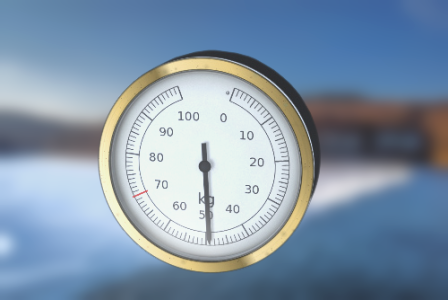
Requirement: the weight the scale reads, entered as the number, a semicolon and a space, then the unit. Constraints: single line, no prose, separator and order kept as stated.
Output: 49; kg
